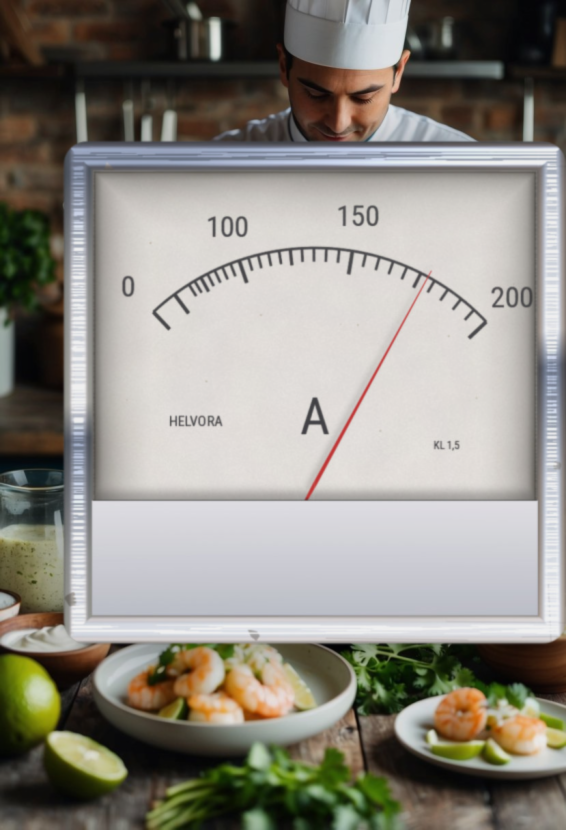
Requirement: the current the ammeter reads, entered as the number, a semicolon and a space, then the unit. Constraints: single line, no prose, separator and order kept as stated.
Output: 177.5; A
